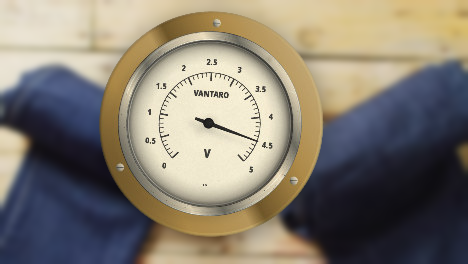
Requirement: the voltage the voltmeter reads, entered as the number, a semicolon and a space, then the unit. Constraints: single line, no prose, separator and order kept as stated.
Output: 4.5; V
